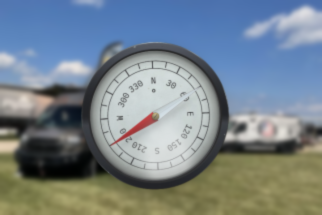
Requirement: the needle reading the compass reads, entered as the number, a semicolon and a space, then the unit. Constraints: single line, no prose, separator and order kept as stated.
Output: 240; °
